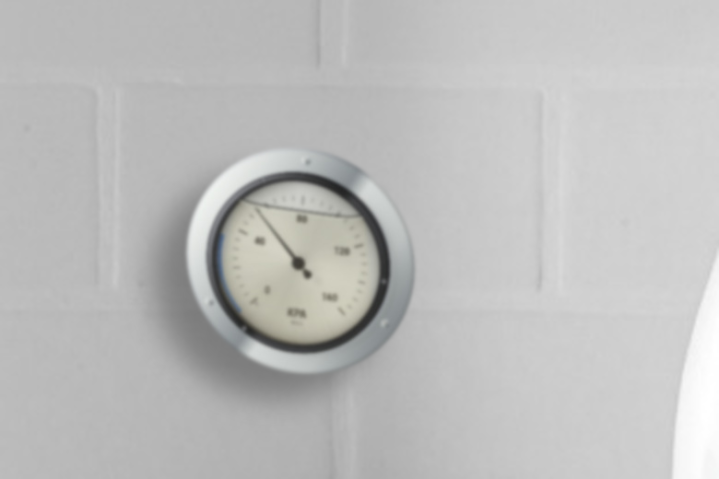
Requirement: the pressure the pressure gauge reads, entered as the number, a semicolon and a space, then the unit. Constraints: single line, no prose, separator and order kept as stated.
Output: 55; kPa
